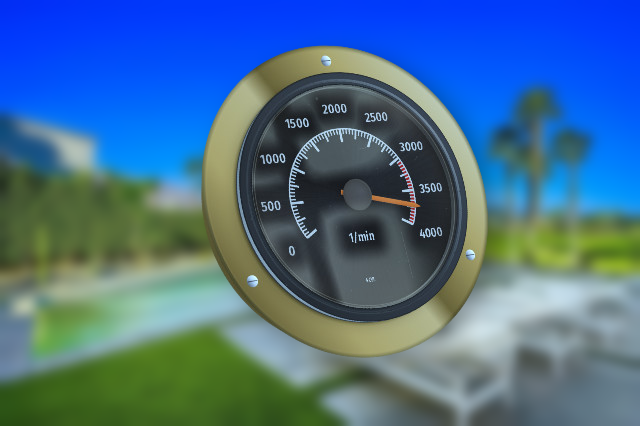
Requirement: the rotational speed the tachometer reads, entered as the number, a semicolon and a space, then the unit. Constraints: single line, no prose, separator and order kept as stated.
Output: 3750; rpm
